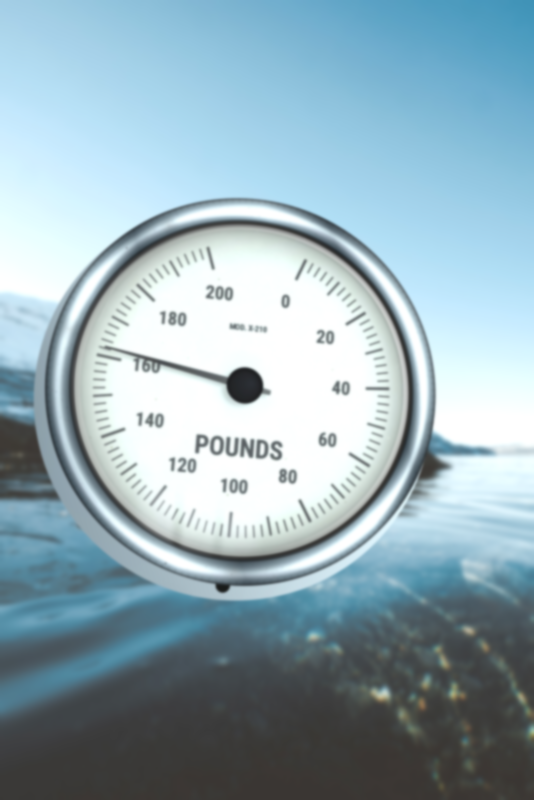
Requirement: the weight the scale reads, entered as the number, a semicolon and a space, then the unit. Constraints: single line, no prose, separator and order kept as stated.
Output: 162; lb
